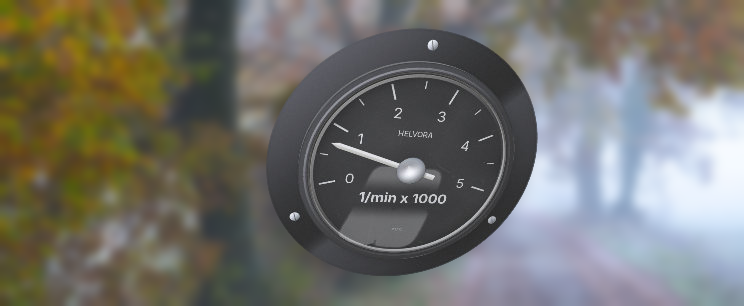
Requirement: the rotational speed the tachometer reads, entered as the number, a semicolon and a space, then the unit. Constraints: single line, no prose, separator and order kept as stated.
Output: 750; rpm
